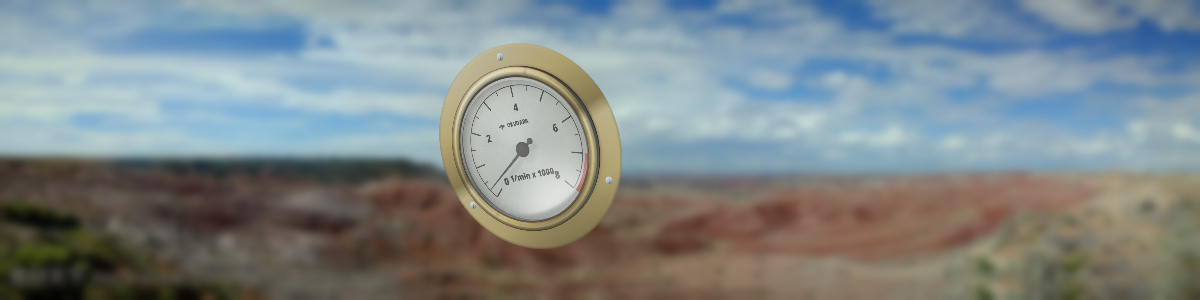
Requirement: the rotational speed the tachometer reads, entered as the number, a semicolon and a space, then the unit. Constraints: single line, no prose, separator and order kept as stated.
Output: 250; rpm
